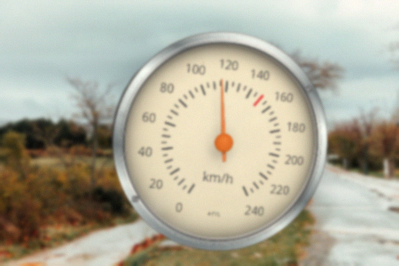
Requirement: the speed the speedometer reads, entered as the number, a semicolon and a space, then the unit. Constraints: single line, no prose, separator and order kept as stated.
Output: 115; km/h
